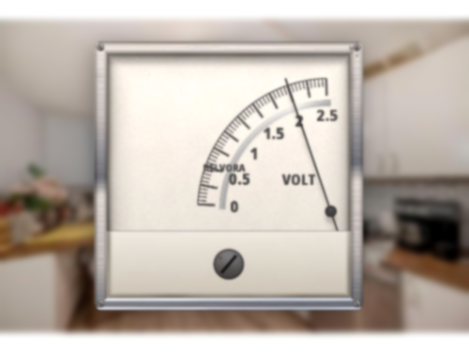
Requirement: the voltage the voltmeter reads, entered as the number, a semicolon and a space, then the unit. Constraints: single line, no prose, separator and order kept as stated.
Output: 2; V
